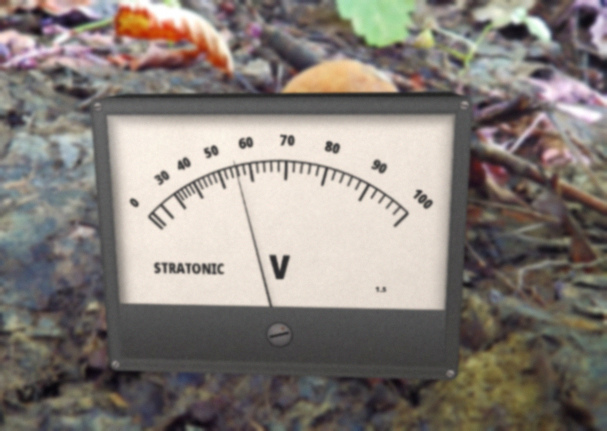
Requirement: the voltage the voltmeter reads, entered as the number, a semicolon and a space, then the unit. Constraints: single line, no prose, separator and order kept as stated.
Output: 56; V
